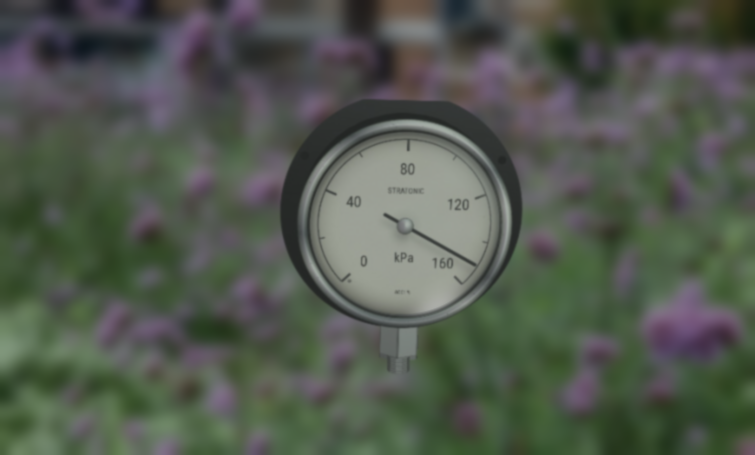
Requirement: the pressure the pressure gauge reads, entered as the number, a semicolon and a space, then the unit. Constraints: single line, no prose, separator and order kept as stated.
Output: 150; kPa
